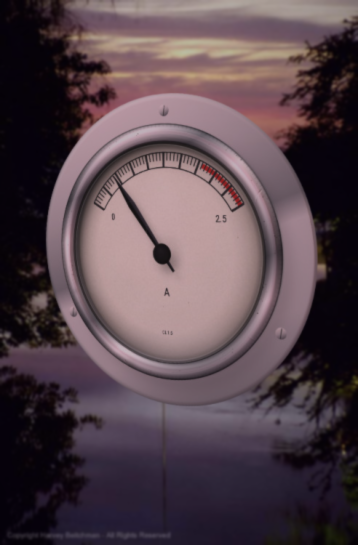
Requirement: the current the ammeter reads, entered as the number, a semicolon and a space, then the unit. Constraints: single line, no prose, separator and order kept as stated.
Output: 0.5; A
